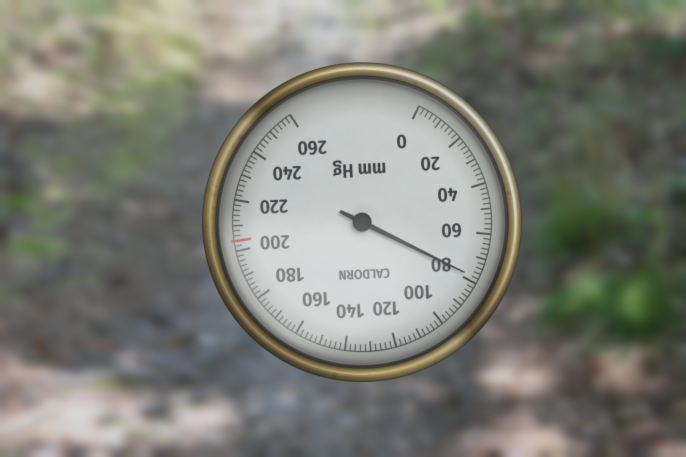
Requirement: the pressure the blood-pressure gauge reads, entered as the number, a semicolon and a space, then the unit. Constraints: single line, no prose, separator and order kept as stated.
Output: 78; mmHg
